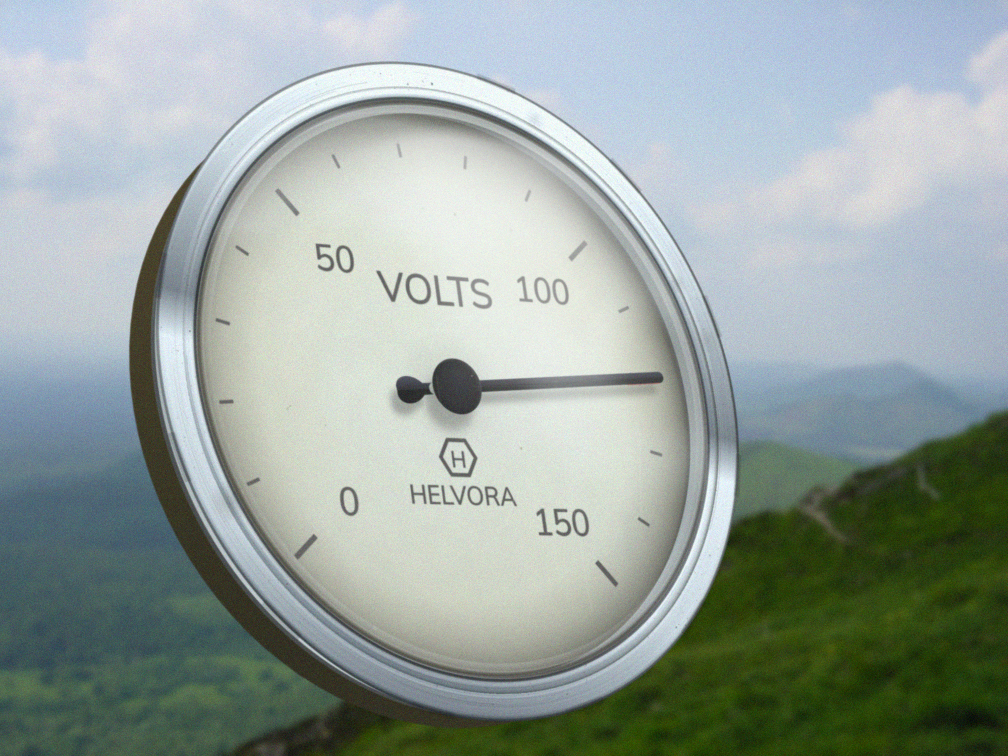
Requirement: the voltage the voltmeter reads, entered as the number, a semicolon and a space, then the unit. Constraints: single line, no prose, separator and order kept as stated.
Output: 120; V
